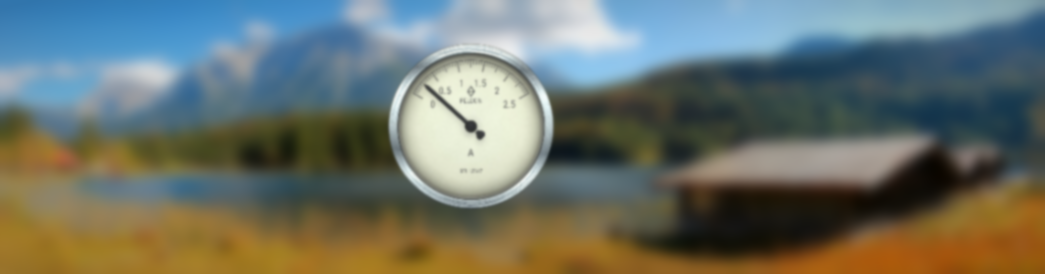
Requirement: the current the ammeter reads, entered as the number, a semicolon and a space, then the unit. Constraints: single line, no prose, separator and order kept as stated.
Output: 0.25; A
